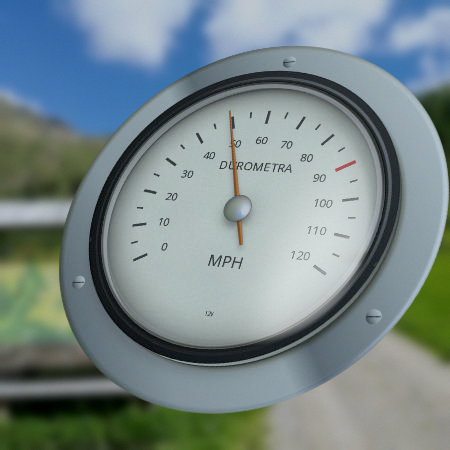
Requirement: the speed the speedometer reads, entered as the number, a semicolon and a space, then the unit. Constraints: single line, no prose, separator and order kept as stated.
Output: 50; mph
